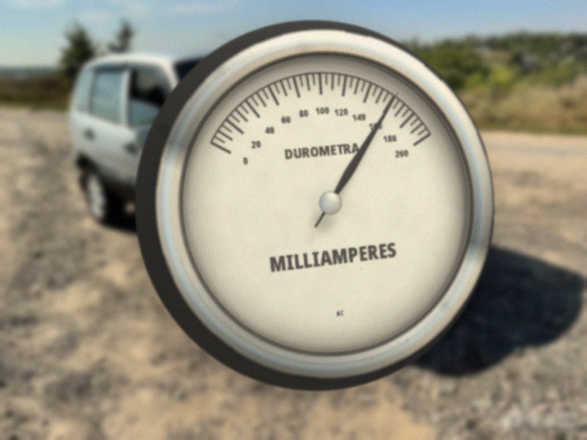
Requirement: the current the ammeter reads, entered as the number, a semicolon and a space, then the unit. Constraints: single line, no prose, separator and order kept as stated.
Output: 160; mA
